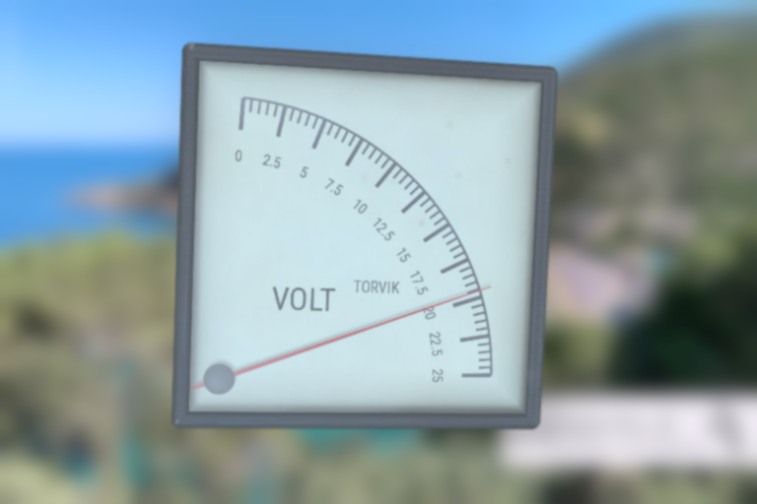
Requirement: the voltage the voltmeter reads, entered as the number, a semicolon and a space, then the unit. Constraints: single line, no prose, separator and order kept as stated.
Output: 19.5; V
